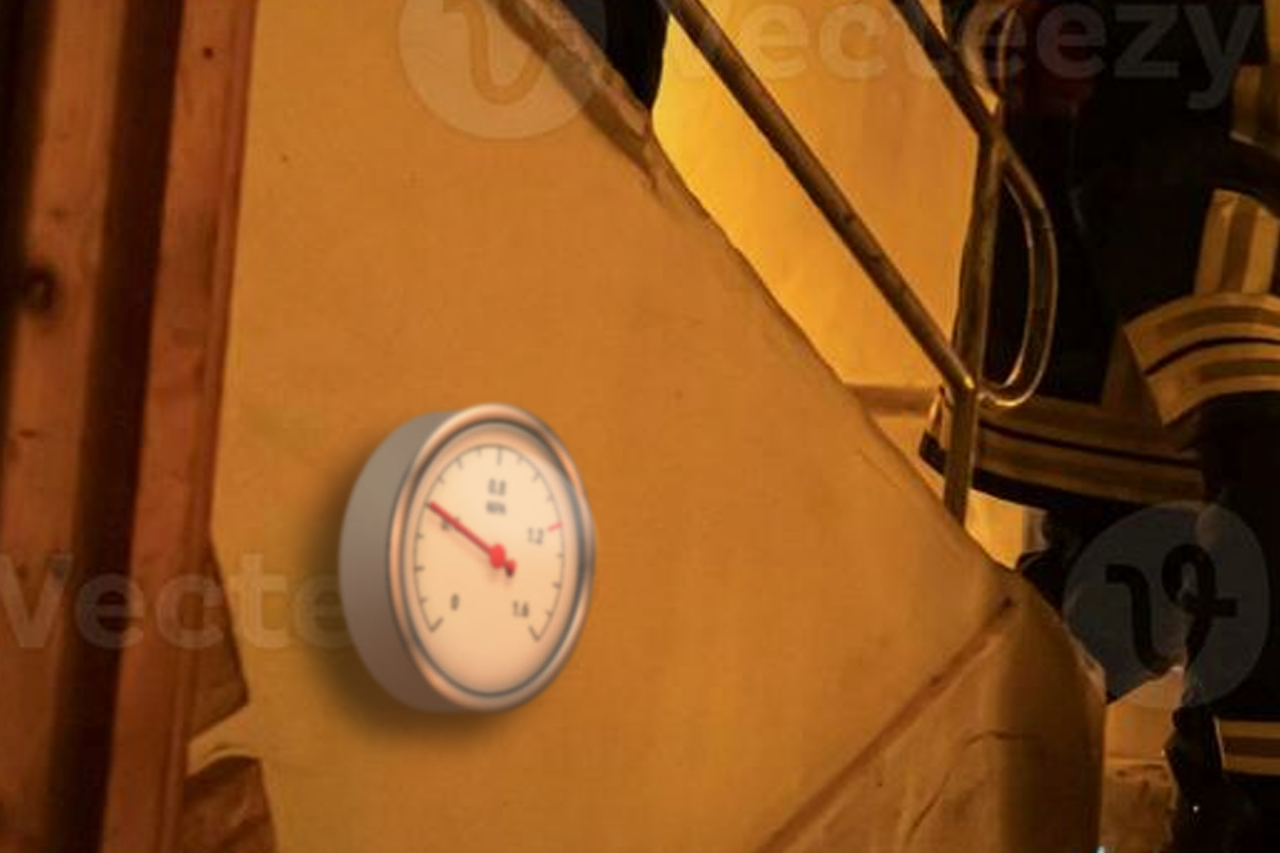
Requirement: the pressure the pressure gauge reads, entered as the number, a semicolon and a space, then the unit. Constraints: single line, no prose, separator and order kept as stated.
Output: 0.4; MPa
